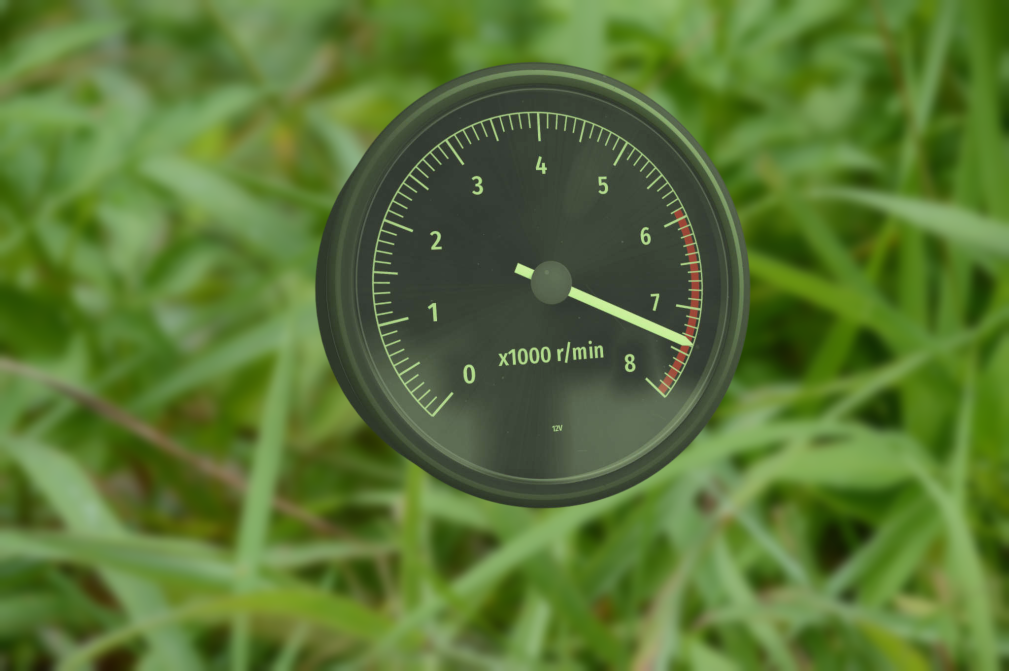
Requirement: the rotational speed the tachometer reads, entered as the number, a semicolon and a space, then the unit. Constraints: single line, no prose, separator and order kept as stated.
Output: 7400; rpm
